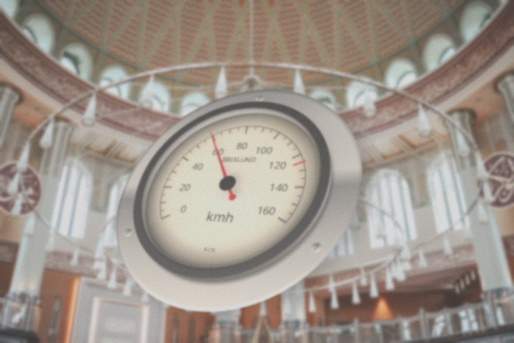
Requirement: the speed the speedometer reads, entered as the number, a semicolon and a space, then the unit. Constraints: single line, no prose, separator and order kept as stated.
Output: 60; km/h
